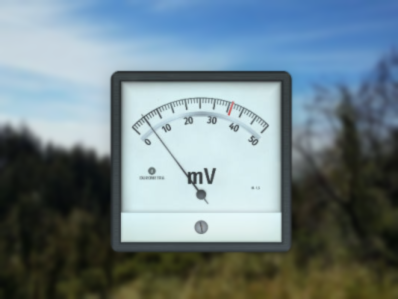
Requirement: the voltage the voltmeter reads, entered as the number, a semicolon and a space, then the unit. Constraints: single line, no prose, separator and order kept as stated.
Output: 5; mV
